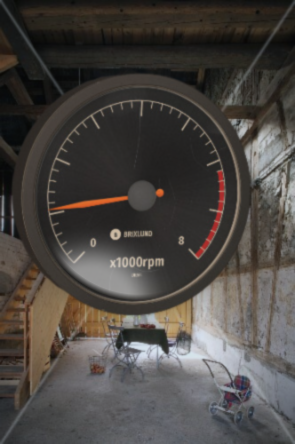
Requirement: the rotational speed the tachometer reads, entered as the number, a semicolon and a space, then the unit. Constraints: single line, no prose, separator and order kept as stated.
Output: 1100; rpm
